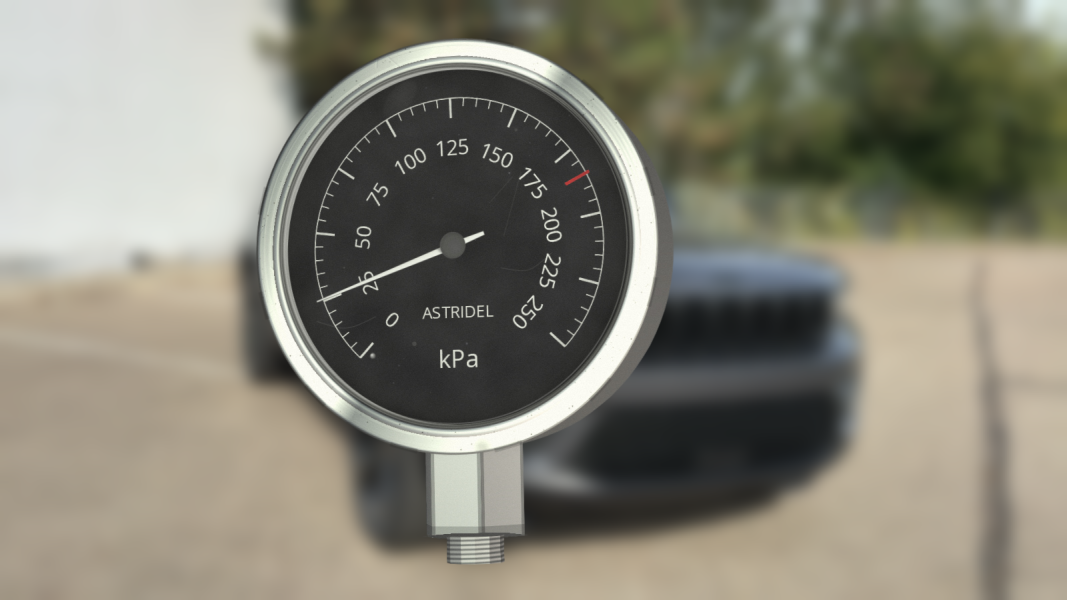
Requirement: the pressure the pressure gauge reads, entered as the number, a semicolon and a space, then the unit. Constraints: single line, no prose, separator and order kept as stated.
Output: 25; kPa
